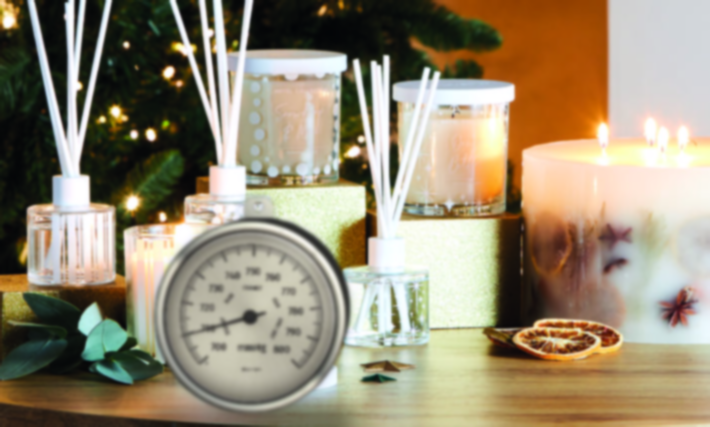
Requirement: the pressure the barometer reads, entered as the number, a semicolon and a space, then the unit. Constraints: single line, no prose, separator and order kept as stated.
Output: 710; mmHg
